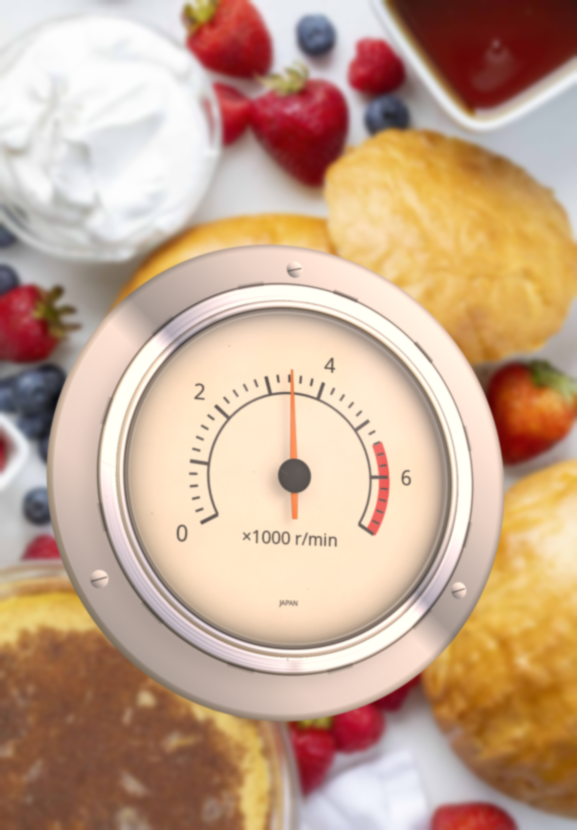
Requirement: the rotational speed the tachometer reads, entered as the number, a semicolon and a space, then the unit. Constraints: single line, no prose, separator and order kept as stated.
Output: 3400; rpm
